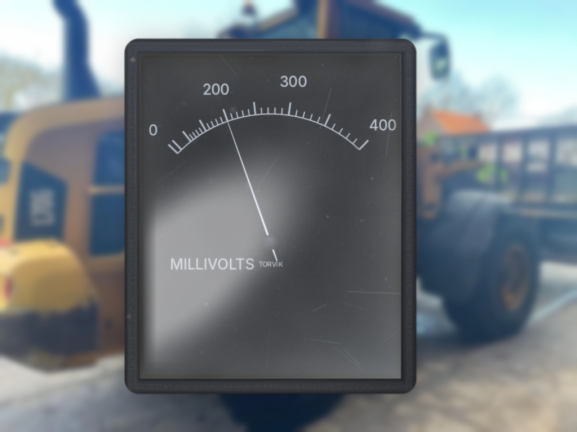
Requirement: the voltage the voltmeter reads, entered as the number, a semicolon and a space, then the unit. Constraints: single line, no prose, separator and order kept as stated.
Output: 200; mV
